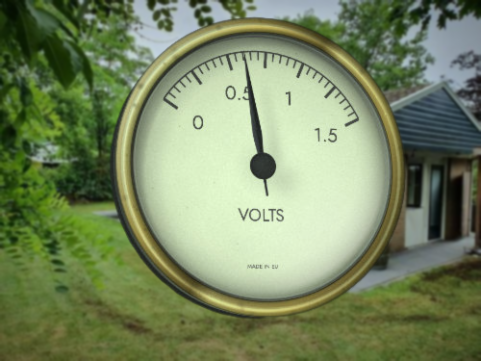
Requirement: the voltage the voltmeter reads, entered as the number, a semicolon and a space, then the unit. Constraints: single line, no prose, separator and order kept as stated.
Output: 0.6; V
